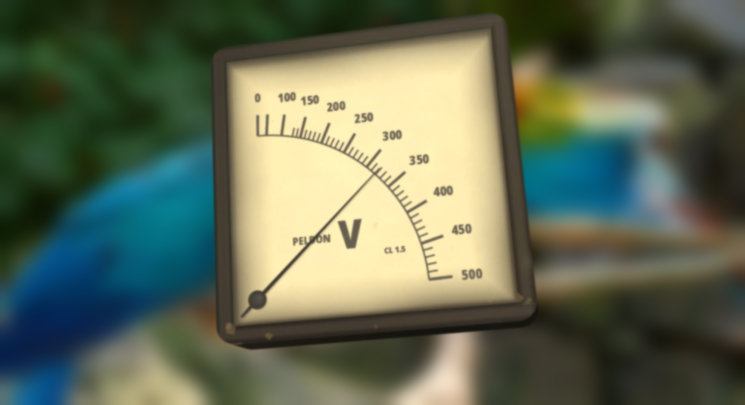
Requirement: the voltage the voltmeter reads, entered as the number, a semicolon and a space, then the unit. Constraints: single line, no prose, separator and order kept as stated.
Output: 320; V
